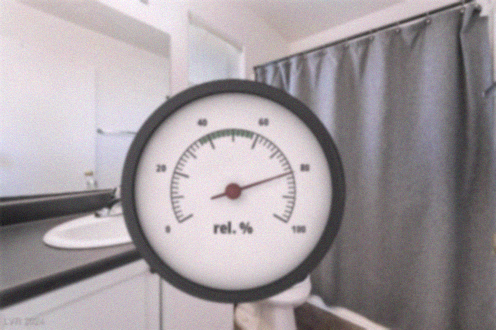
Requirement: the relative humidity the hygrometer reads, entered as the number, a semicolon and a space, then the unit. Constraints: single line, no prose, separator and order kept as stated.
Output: 80; %
